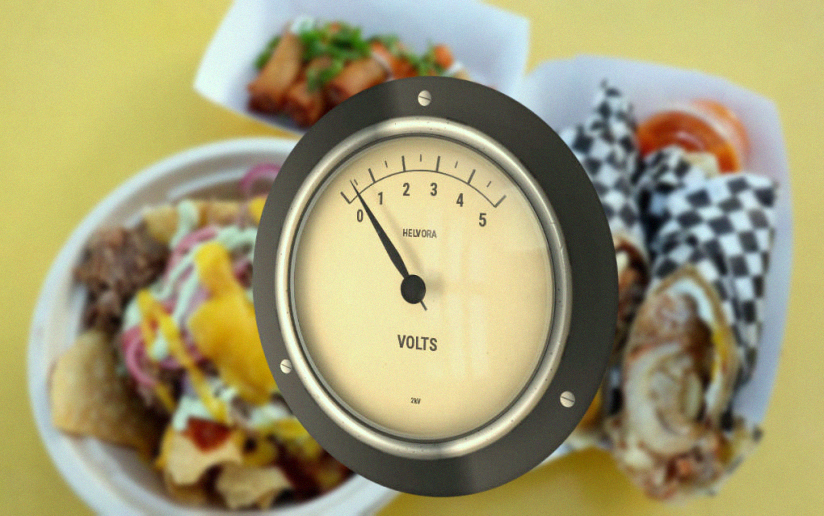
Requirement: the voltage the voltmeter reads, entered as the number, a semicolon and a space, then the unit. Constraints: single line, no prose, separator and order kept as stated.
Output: 0.5; V
